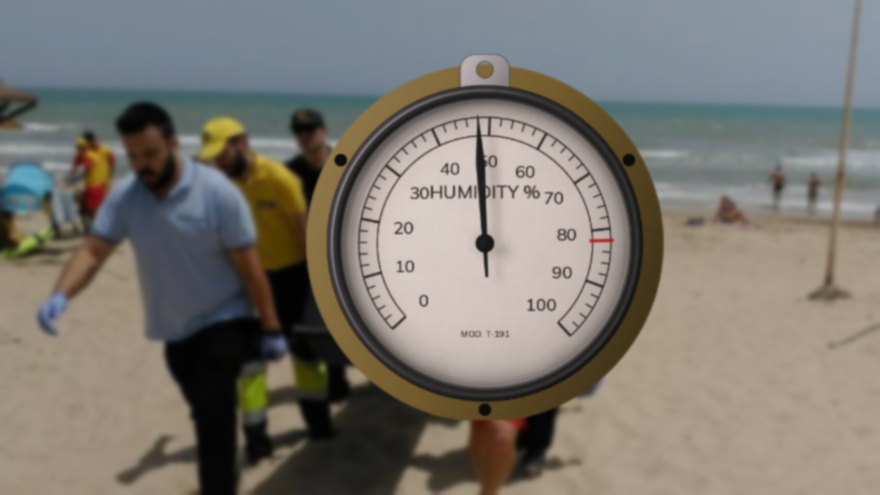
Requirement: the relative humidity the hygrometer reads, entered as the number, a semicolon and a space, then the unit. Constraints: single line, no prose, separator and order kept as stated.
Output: 48; %
